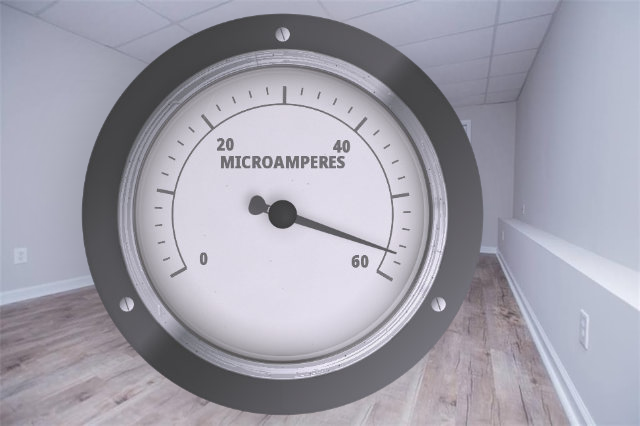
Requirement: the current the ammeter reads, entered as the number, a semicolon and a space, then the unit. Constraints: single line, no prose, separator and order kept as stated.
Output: 57; µA
